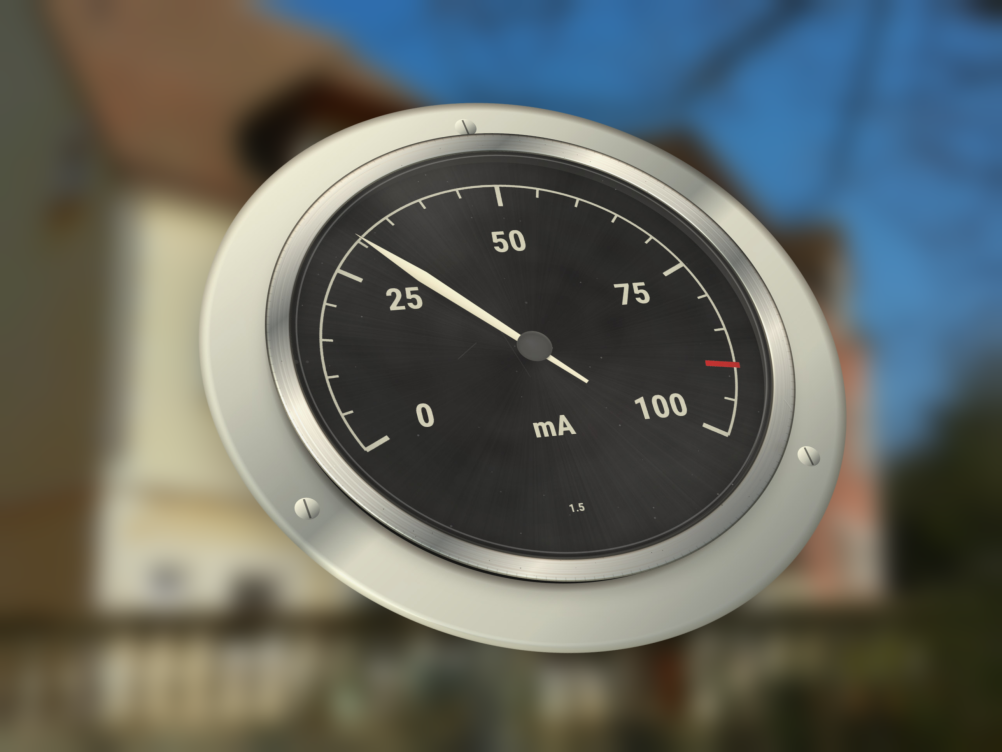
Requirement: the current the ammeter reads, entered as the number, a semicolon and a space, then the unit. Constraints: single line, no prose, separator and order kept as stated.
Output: 30; mA
